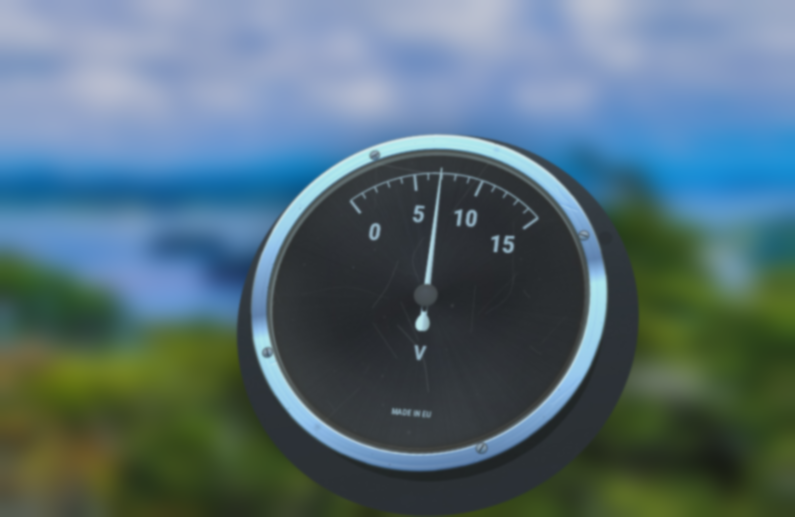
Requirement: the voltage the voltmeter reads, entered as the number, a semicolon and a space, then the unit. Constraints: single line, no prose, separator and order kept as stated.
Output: 7; V
